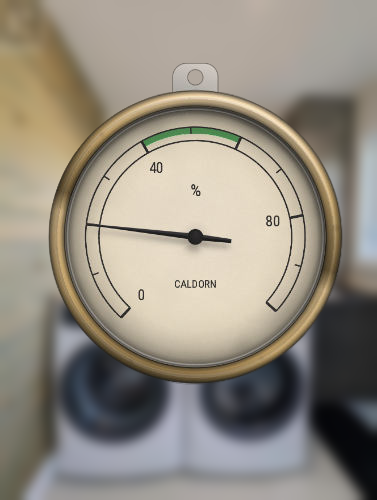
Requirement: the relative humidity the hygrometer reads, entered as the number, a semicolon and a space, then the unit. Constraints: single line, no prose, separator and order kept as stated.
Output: 20; %
